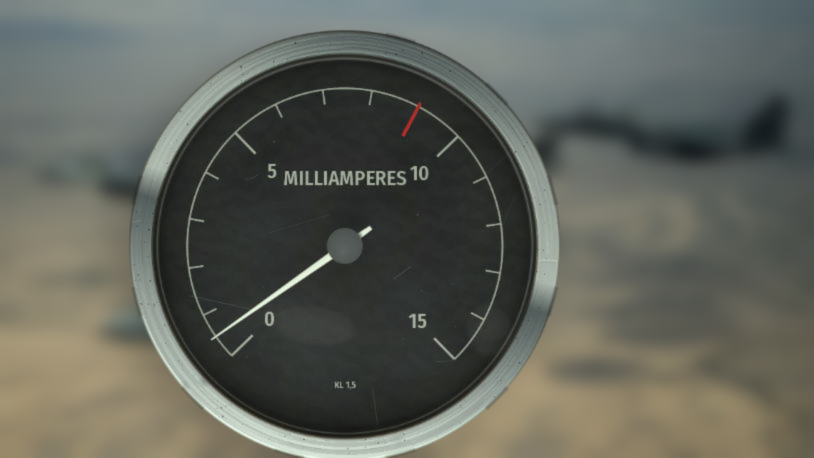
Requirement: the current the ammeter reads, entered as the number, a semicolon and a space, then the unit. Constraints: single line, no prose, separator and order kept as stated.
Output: 0.5; mA
